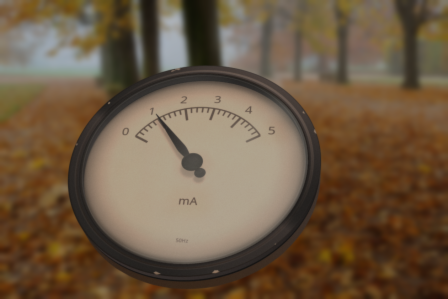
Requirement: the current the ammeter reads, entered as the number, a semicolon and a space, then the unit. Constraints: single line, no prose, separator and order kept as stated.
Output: 1; mA
